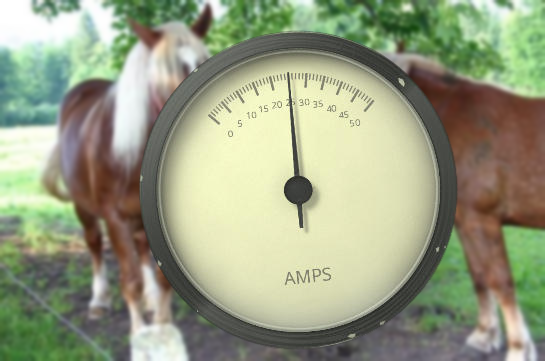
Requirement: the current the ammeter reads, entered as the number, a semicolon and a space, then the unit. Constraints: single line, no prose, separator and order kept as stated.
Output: 25; A
